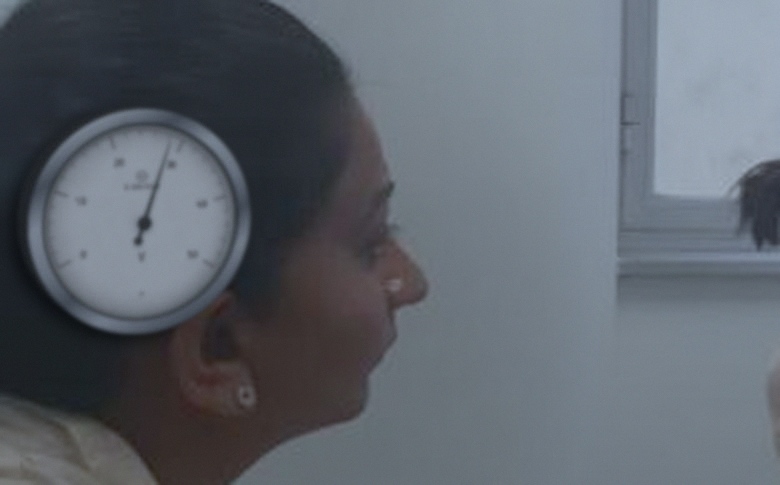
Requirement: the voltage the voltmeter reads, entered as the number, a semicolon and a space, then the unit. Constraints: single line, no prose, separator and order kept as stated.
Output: 28; V
